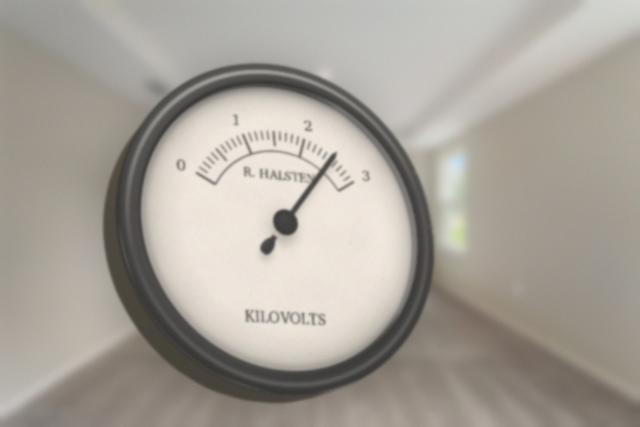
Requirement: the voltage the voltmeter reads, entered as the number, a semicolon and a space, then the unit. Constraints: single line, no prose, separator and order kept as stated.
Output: 2.5; kV
